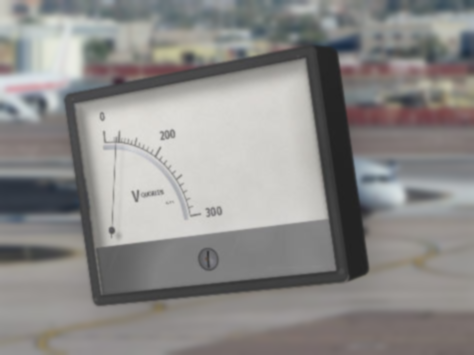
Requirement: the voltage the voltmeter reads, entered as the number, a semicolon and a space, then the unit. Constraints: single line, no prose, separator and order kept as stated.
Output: 100; V
